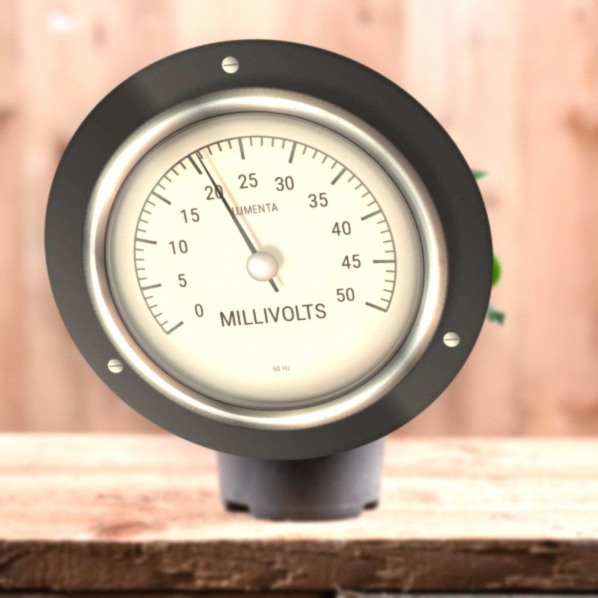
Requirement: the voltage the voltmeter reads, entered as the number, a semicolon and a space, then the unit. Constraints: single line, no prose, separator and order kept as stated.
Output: 21; mV
